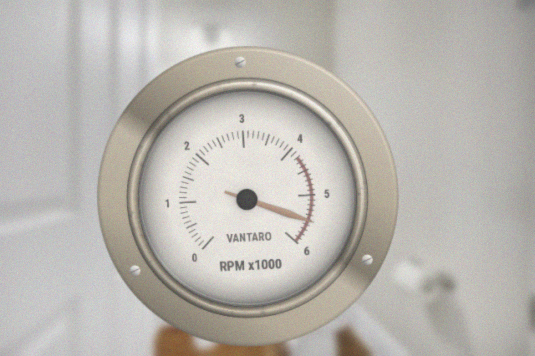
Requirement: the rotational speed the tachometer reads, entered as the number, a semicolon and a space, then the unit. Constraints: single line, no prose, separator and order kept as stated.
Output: 5500; rpm
